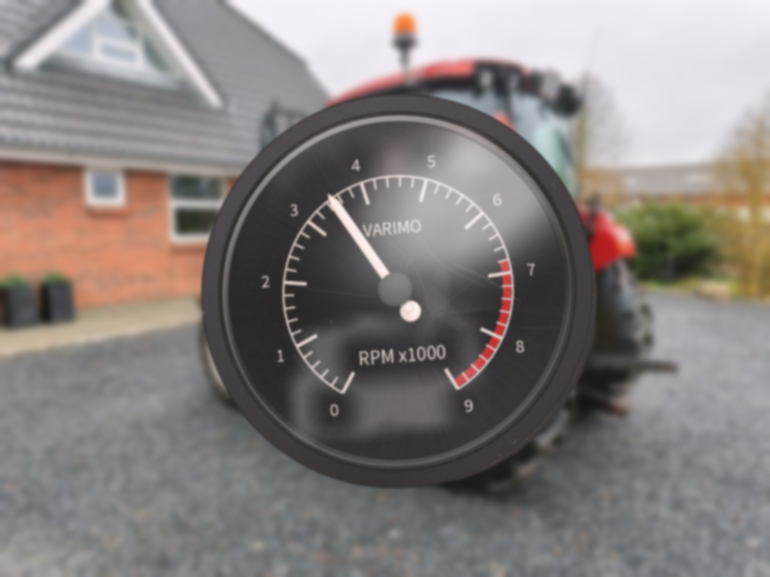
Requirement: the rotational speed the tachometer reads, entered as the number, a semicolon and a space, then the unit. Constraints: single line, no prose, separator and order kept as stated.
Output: 3500; rpm
